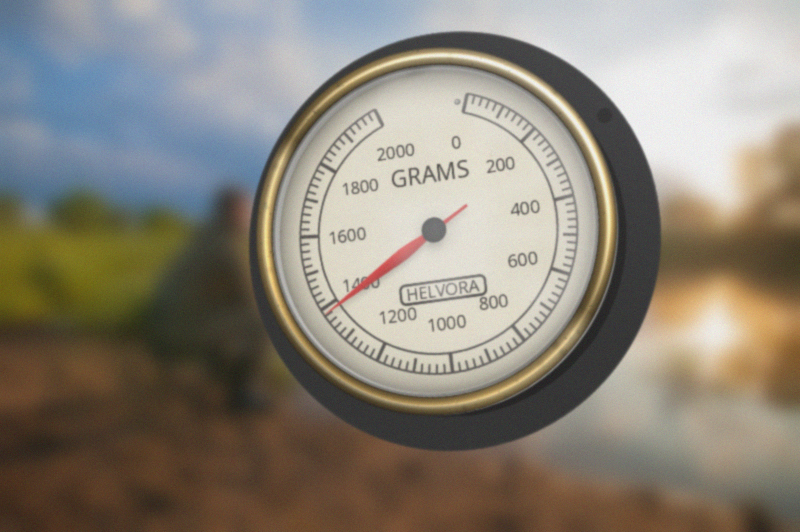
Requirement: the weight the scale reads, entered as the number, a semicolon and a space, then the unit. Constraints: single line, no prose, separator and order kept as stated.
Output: 1380; g
